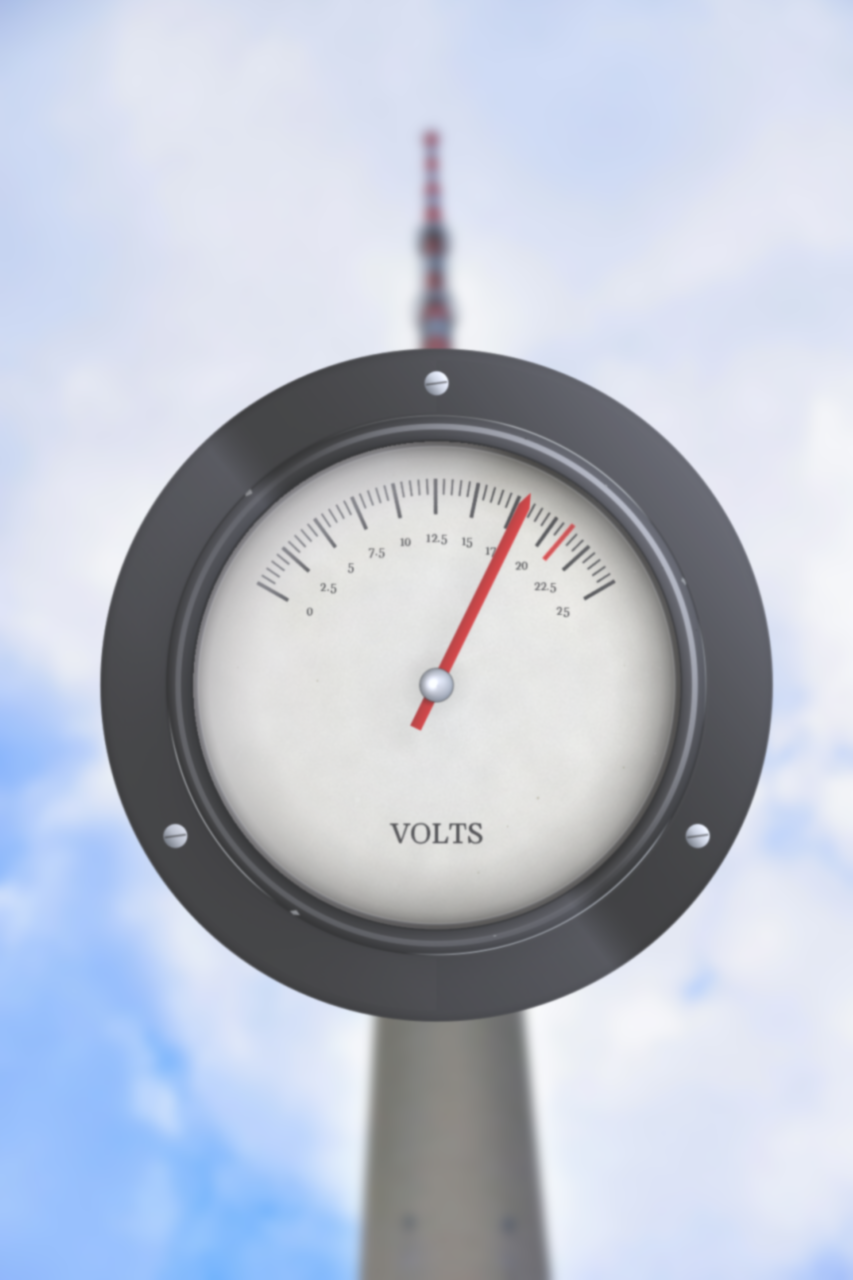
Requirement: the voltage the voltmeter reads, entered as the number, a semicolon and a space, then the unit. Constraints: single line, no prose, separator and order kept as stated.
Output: 18; V
